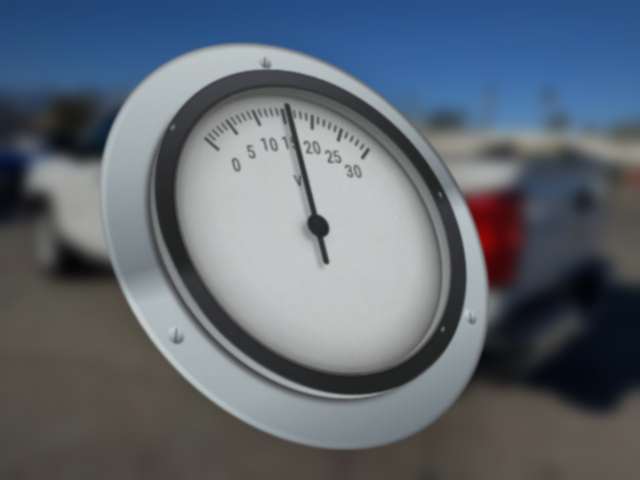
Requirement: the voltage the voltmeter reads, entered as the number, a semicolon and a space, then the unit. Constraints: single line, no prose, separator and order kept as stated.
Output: 15; V
